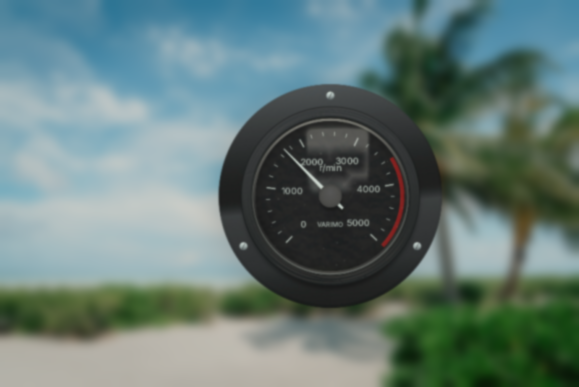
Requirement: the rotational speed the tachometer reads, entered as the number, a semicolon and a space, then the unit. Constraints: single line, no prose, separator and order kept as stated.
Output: 1700; rpm
